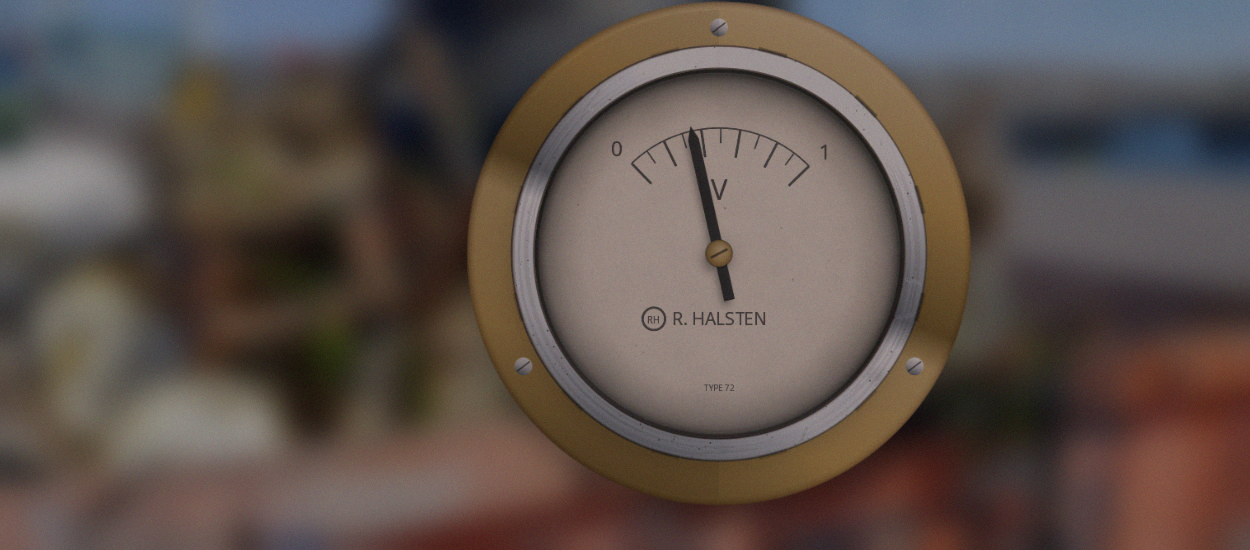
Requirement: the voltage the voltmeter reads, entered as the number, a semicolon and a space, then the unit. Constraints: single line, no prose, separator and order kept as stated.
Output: 0.35; V
